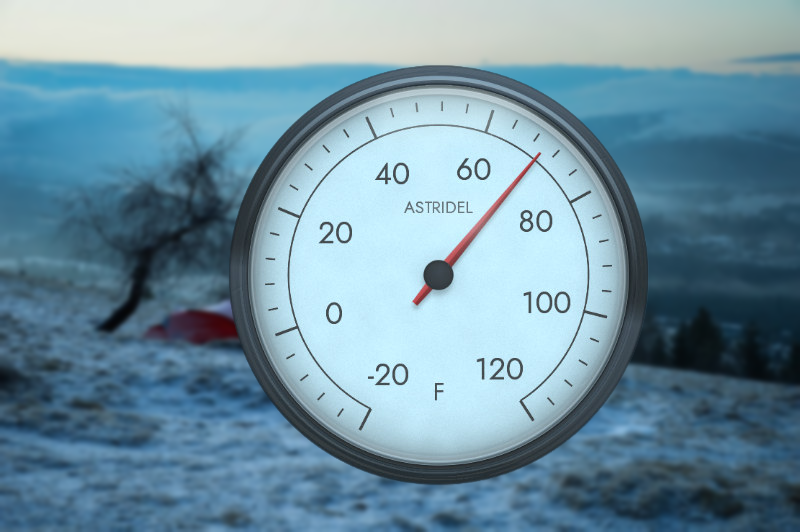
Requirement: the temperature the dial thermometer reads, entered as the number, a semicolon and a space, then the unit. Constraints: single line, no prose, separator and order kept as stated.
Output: 70; °F
